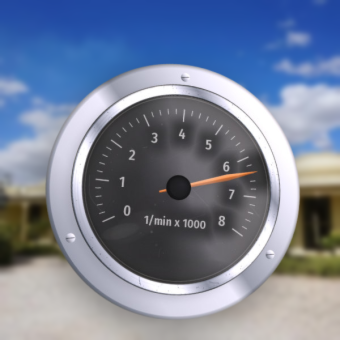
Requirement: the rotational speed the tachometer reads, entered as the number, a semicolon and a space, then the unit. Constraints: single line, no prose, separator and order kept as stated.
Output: 6400; rpm
